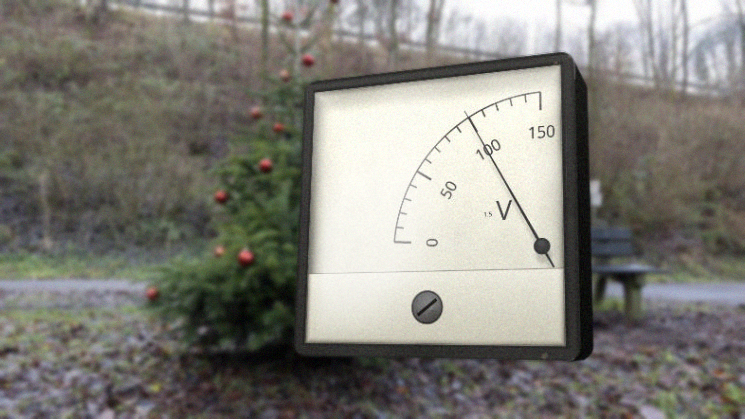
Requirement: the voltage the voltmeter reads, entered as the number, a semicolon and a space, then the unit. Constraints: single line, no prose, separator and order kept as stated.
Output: 100; V
